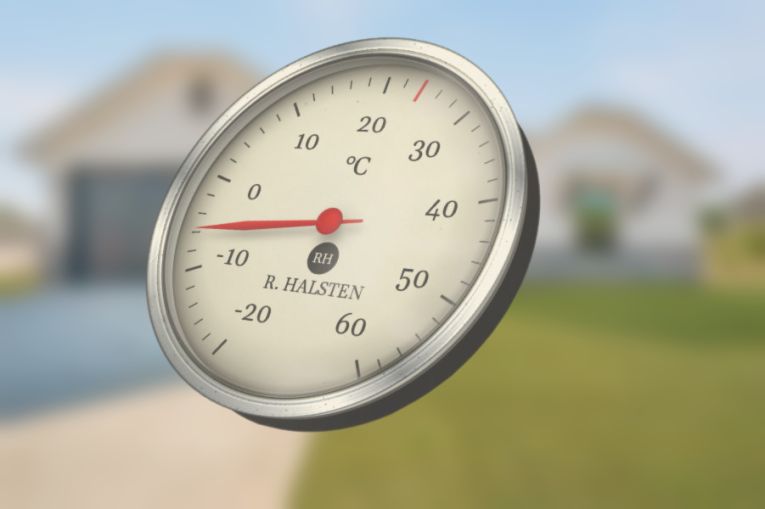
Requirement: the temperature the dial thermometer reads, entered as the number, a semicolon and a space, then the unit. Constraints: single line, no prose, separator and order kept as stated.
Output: -6; °C
